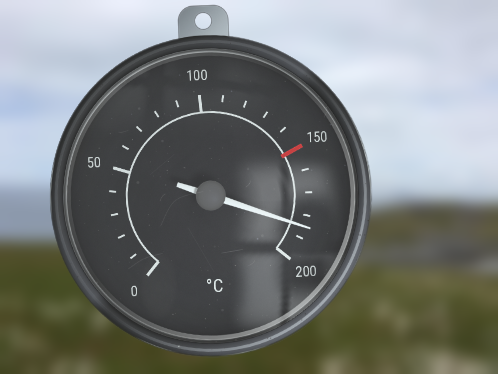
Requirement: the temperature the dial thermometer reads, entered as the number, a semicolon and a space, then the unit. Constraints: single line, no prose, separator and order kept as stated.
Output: 185; °C
